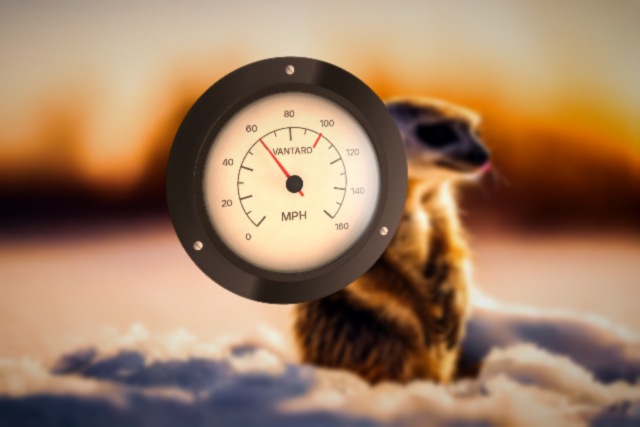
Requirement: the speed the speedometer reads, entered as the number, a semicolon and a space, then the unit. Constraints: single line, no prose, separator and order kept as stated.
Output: 60; mph
